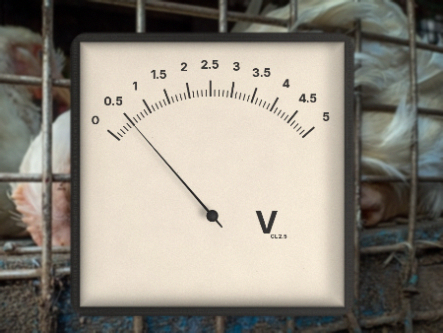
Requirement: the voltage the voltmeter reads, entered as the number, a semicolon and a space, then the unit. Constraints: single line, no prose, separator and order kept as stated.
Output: 0.5; V
